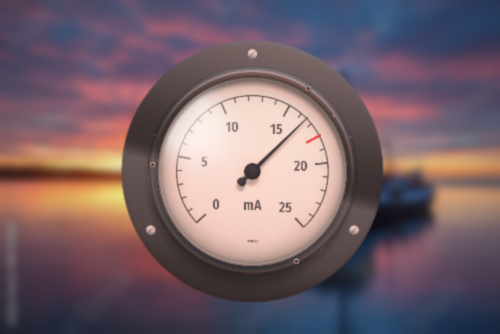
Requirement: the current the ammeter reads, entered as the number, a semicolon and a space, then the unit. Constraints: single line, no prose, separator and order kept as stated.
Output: 16.5; mA
